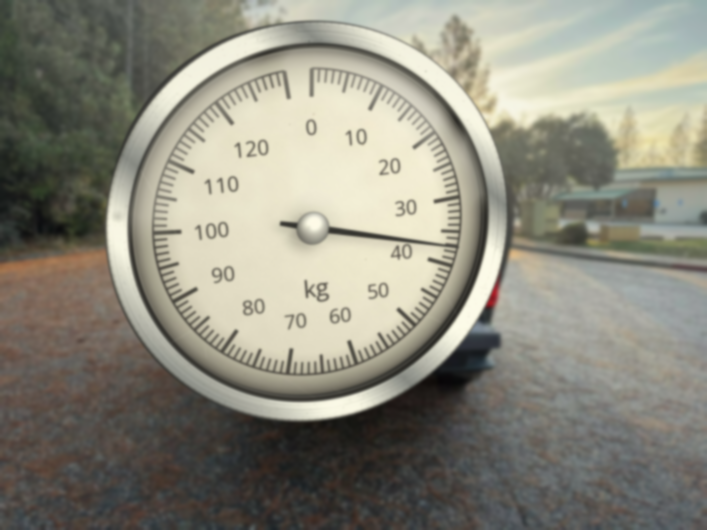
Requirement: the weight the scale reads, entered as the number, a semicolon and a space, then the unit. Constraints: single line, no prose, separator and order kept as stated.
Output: 37; kg
